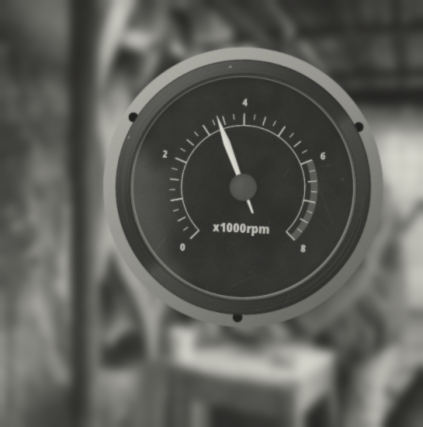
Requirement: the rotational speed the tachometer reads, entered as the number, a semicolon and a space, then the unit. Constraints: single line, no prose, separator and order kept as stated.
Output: 3375; rpm
